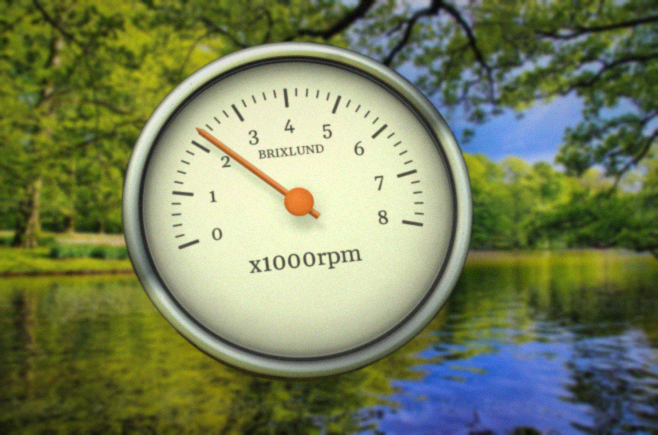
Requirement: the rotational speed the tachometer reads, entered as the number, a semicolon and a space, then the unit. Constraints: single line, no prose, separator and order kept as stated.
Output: 2200; rpm
